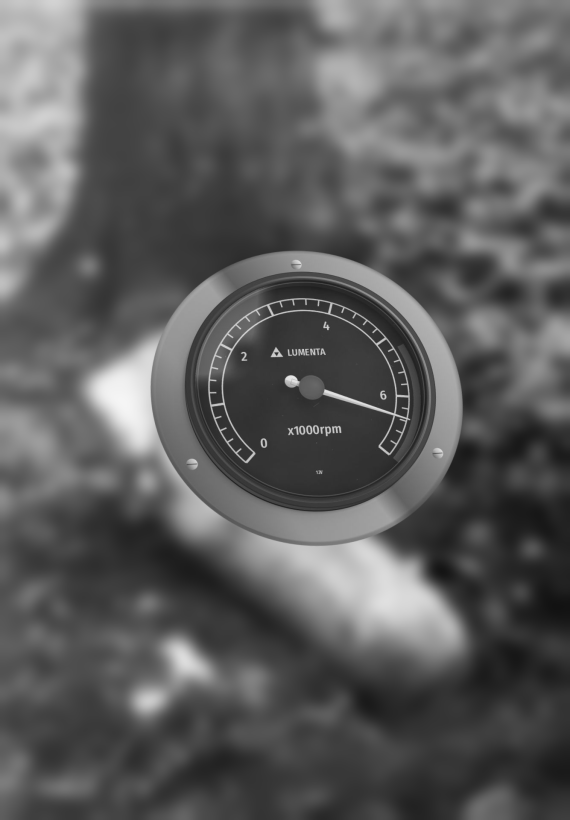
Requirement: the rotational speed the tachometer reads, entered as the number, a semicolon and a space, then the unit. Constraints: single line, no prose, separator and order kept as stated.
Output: 6400; rpm
